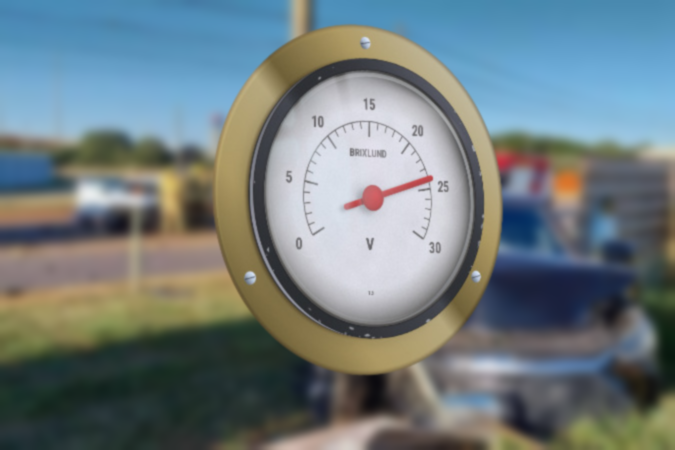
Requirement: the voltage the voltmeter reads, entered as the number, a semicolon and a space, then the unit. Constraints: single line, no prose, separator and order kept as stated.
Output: 24; V
